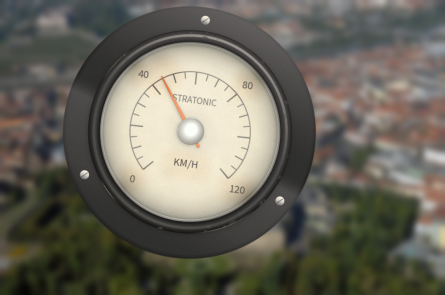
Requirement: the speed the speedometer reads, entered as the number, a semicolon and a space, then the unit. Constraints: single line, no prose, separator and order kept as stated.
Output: 45; km/h
